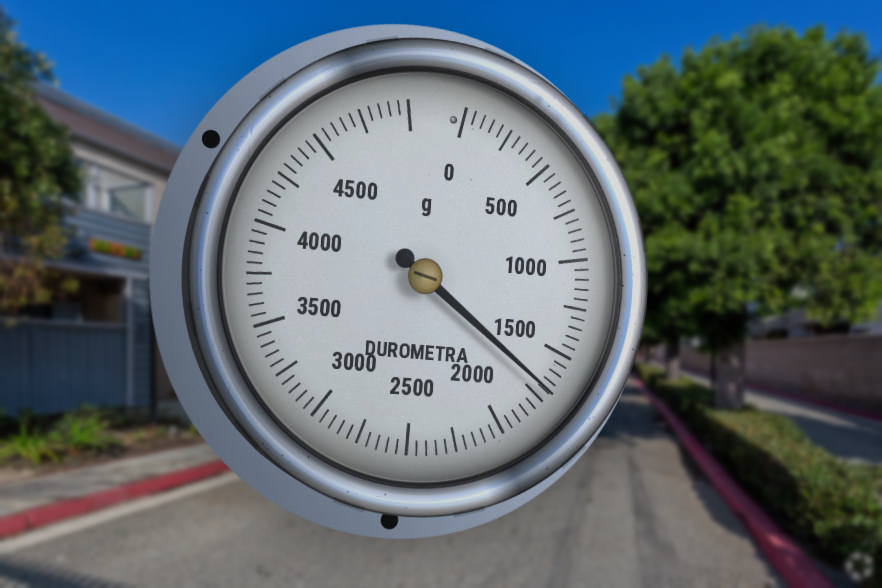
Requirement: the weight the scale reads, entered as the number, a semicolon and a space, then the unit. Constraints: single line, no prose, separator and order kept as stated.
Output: 1700; g
